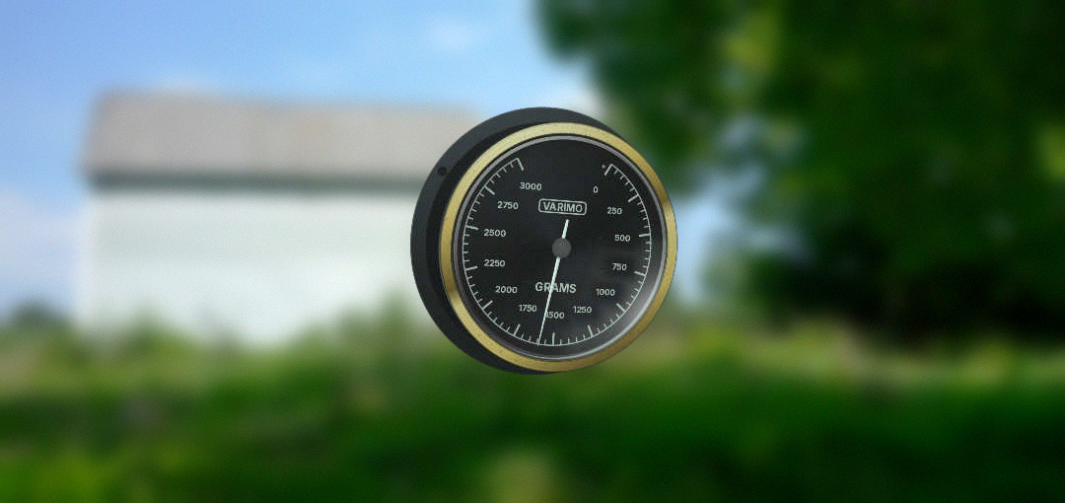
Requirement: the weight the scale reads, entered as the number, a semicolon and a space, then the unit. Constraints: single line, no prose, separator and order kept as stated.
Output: 1600; g
